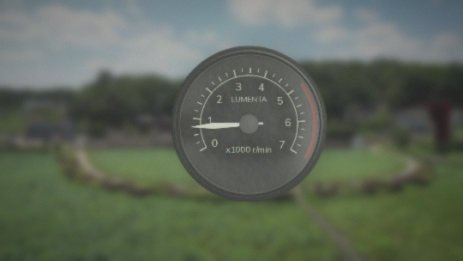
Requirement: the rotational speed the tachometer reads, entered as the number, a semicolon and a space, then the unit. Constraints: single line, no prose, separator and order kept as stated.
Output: 750; rpm
